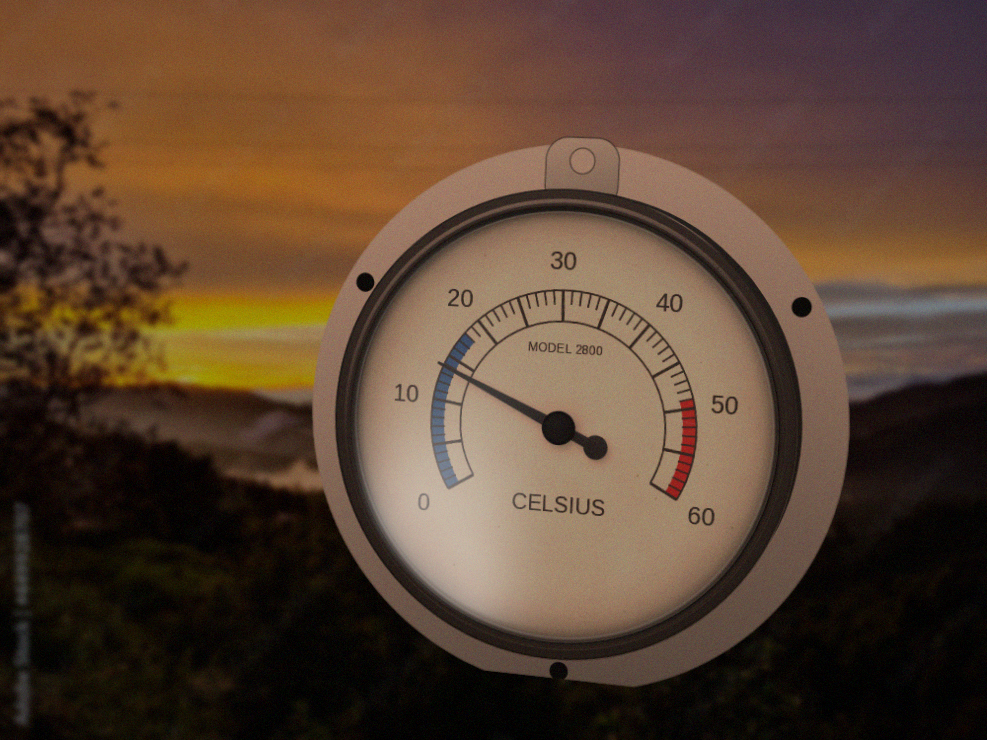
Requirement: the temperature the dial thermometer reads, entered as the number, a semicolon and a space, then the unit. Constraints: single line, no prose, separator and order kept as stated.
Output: 14; °C
